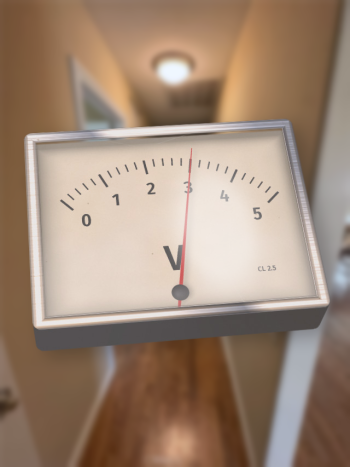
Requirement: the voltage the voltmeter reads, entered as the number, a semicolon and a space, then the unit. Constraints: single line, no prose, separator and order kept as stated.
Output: 3; V
